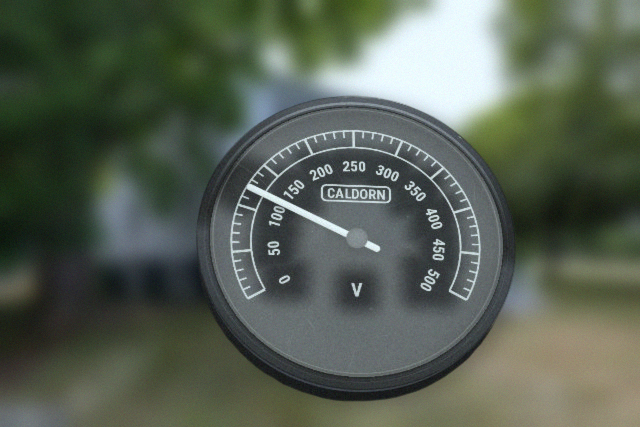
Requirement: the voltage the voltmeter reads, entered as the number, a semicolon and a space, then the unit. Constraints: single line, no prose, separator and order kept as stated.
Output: 120; V
